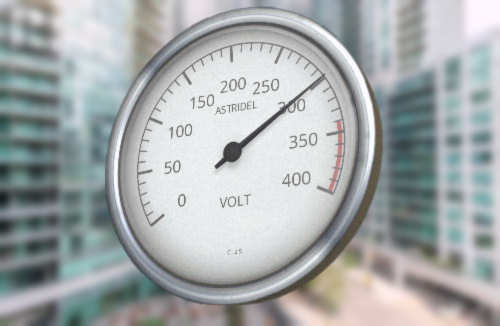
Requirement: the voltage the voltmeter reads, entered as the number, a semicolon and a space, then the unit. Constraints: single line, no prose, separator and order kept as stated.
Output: 300; V
